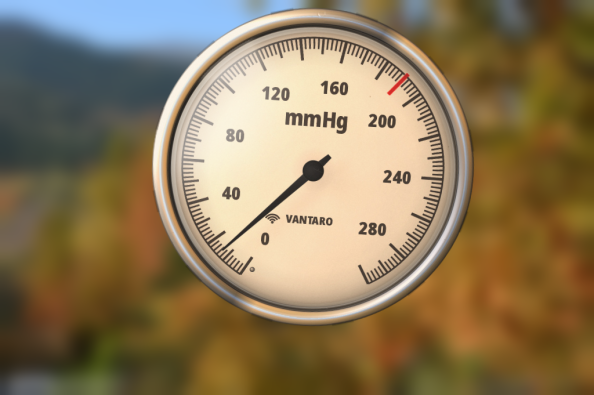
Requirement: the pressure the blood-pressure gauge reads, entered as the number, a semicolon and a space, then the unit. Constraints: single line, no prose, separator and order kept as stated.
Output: 14; mmHg
